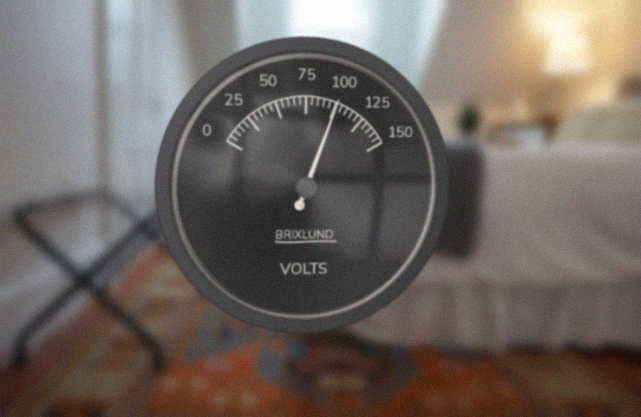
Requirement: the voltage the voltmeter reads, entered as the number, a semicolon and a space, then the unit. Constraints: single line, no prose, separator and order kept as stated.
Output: 100; V
